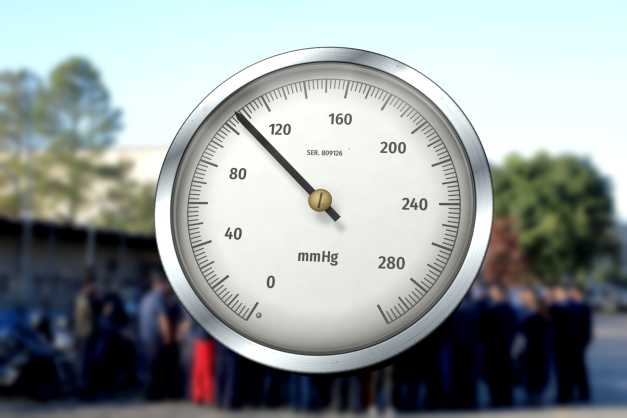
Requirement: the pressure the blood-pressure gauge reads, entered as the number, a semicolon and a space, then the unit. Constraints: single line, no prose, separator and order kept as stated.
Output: 106; mmHg
